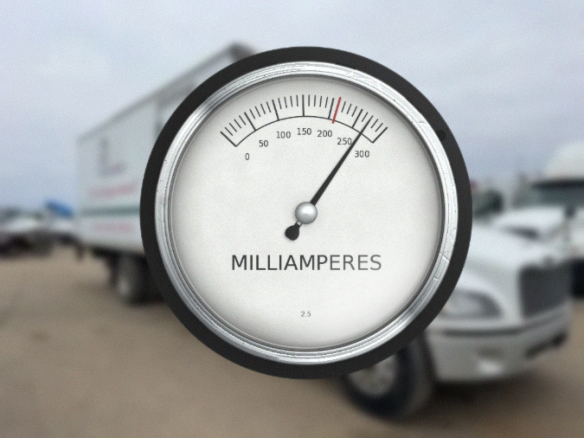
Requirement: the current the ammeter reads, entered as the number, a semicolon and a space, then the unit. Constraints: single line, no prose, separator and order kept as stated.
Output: 270; mA
